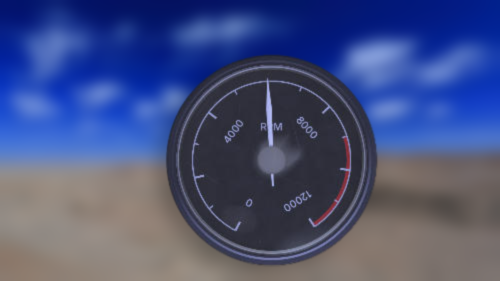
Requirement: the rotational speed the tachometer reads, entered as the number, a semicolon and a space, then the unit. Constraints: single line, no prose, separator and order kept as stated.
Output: 6000; rpm
